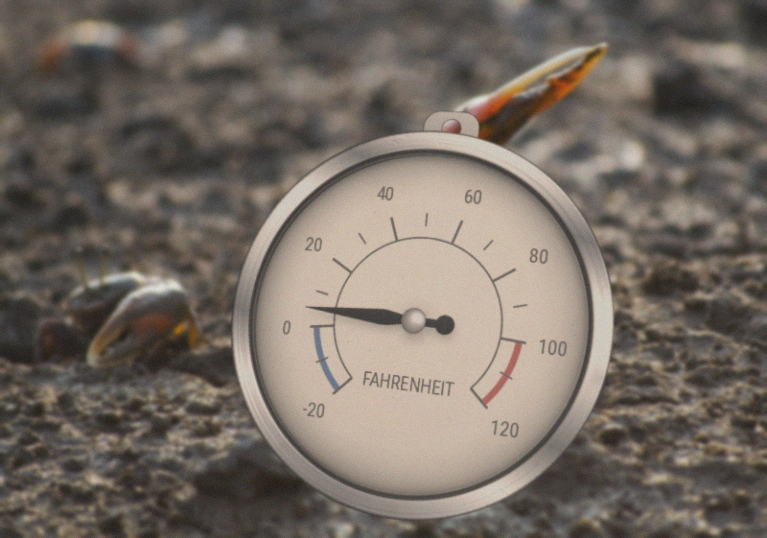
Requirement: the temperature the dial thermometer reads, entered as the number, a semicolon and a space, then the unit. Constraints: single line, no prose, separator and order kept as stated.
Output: 5; °F
